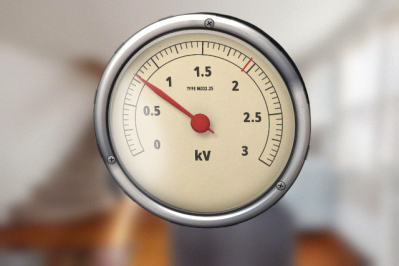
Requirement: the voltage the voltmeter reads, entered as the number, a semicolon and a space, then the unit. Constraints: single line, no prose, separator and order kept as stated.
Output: 0.8; kV
